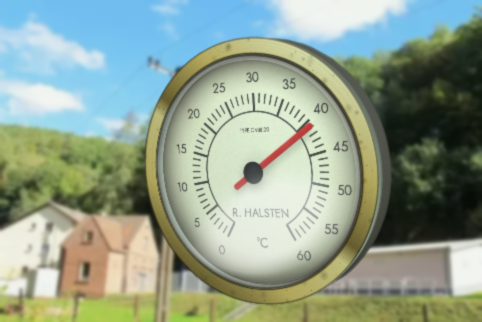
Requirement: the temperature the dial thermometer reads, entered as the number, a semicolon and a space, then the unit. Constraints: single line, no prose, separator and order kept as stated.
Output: 41; °C
